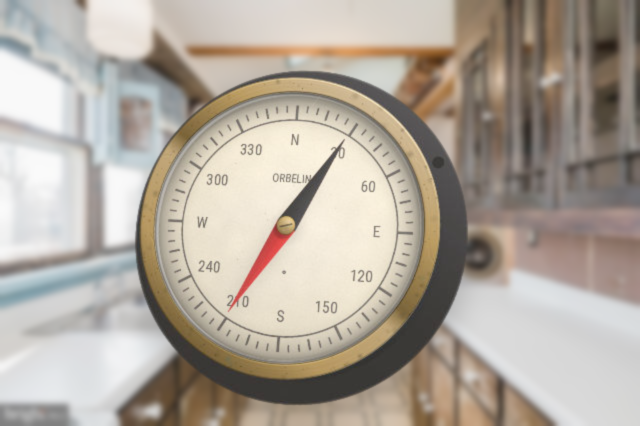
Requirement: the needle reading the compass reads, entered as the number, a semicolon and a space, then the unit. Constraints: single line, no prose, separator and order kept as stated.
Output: 210; °
